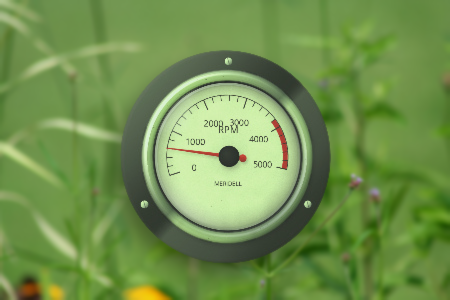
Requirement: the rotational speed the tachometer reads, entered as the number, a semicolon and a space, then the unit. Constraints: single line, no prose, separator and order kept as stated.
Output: 600; rpm
